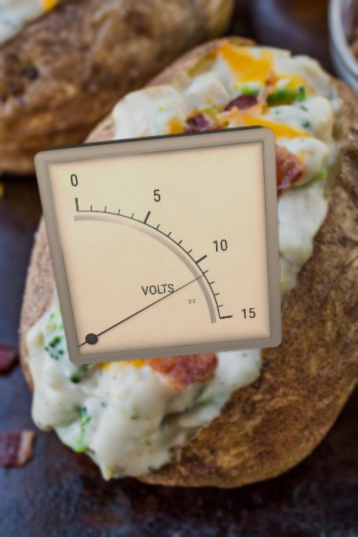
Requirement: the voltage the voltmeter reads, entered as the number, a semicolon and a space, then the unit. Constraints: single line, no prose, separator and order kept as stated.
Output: 11; V
